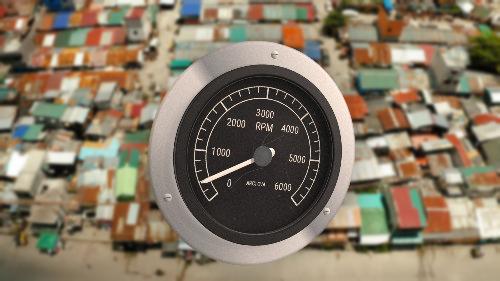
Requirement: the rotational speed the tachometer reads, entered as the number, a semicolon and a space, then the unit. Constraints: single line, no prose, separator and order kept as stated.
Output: 400; rpm
